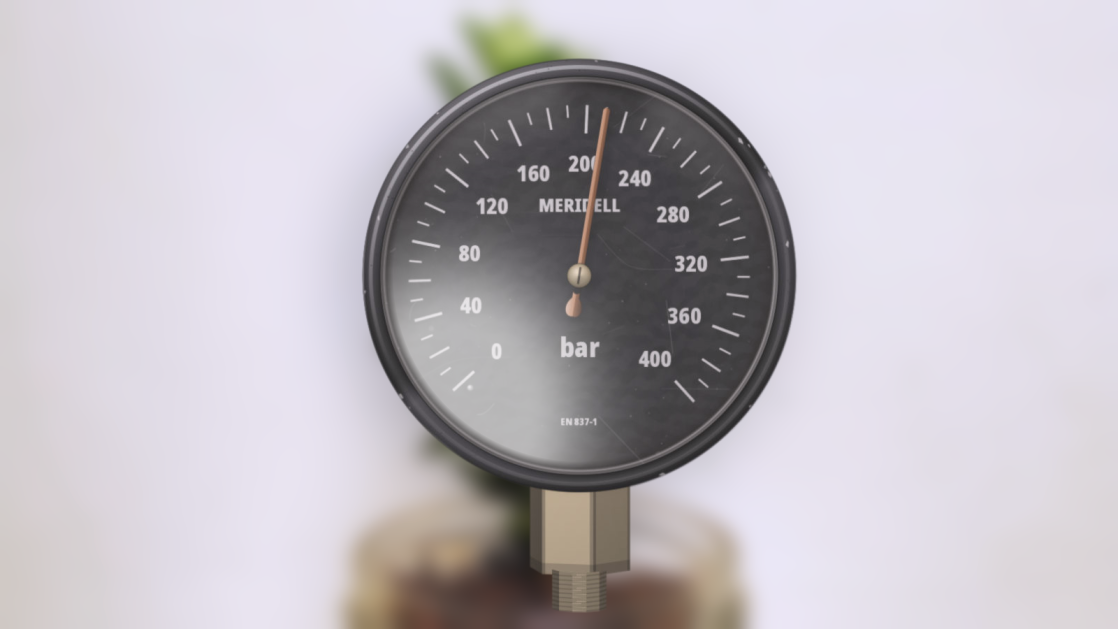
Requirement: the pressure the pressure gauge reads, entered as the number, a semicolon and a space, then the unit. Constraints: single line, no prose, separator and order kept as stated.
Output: 210; bar
